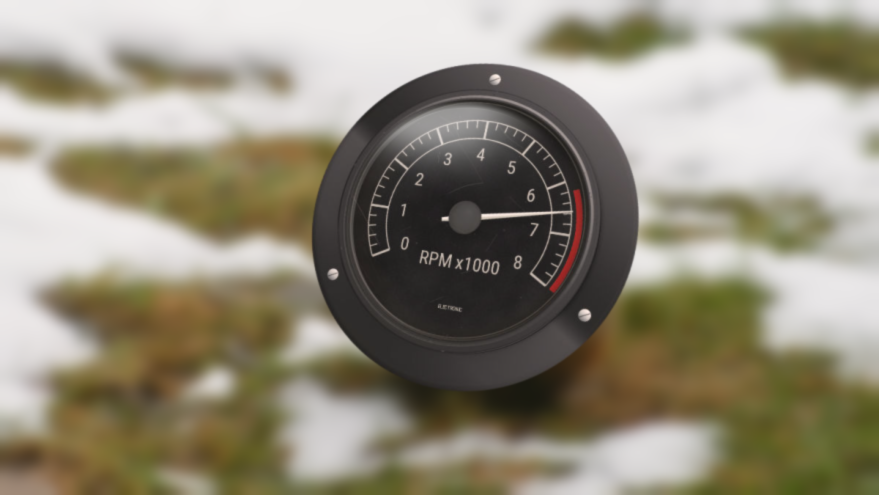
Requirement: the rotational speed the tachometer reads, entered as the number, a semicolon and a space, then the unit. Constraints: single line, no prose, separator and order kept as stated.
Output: 6600; rpm
